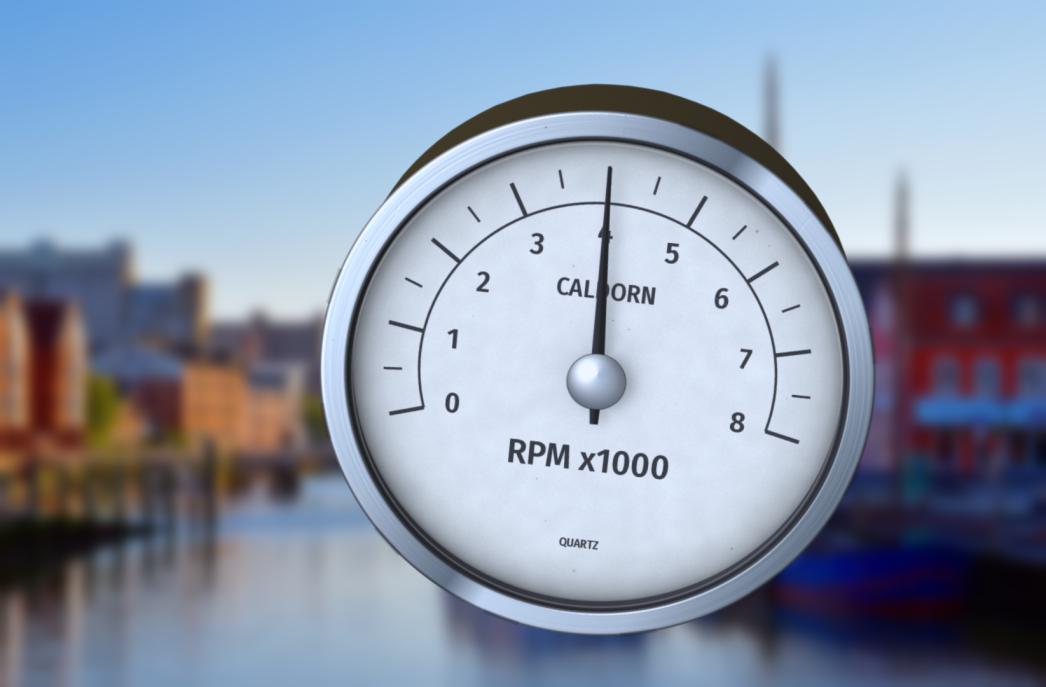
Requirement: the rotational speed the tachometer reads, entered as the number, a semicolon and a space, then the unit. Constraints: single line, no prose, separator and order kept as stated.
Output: 4000; rpm
